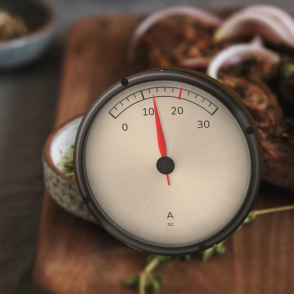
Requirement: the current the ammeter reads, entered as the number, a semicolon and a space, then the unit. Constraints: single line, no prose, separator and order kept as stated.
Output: 13; A
